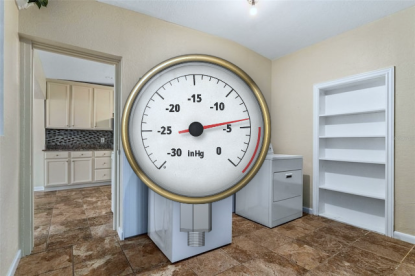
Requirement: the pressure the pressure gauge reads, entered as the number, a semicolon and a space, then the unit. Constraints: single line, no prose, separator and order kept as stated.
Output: -6; inHg
